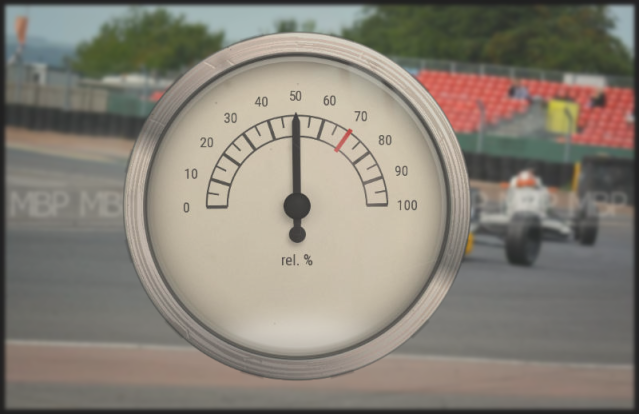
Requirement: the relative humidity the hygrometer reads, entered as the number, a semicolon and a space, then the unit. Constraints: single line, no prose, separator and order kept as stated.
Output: 50; %
